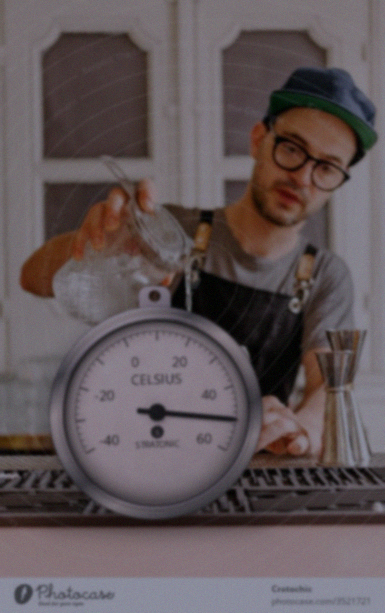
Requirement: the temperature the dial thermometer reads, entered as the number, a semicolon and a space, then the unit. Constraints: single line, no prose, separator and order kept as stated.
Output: 50; °C
